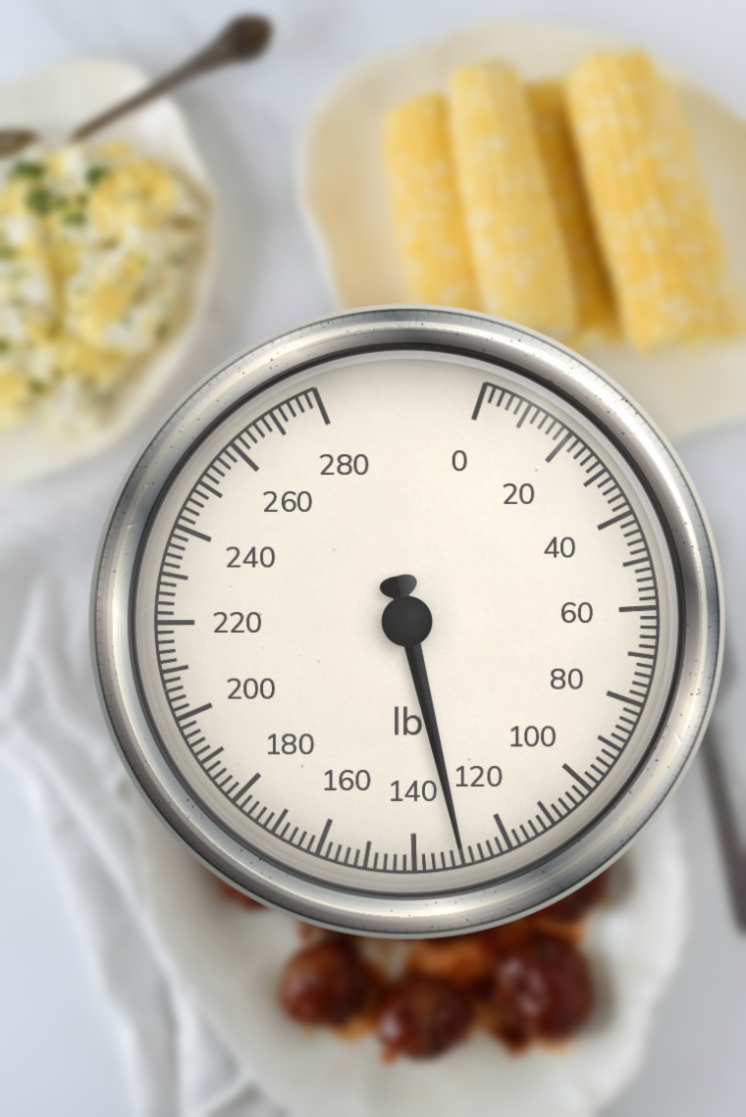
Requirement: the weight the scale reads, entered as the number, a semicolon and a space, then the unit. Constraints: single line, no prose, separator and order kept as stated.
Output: 130; lb
